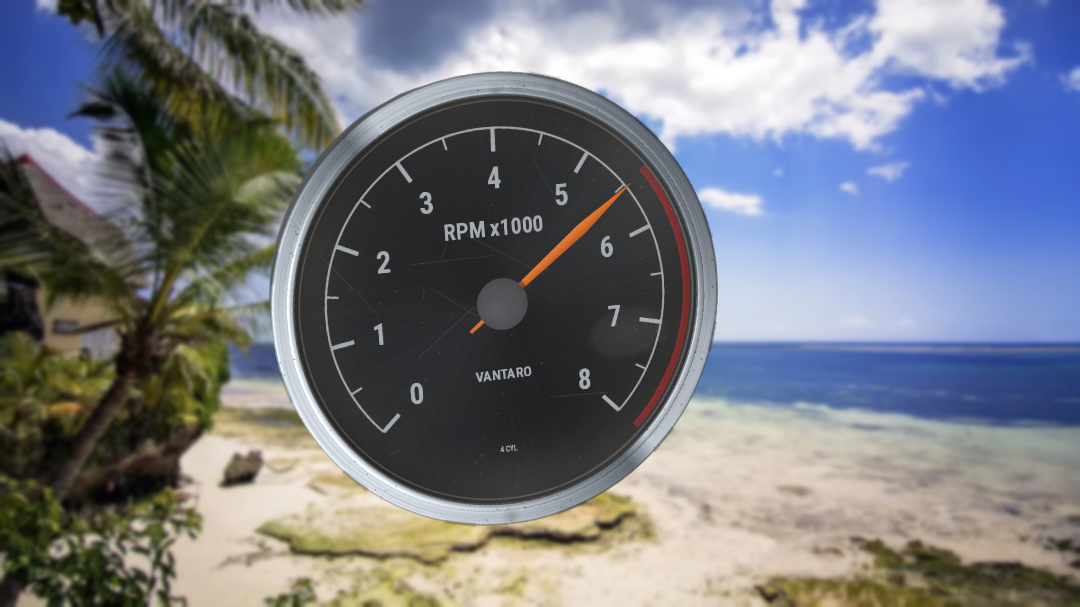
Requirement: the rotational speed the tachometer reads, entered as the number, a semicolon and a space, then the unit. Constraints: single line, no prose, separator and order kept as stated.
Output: 5500; rpm
